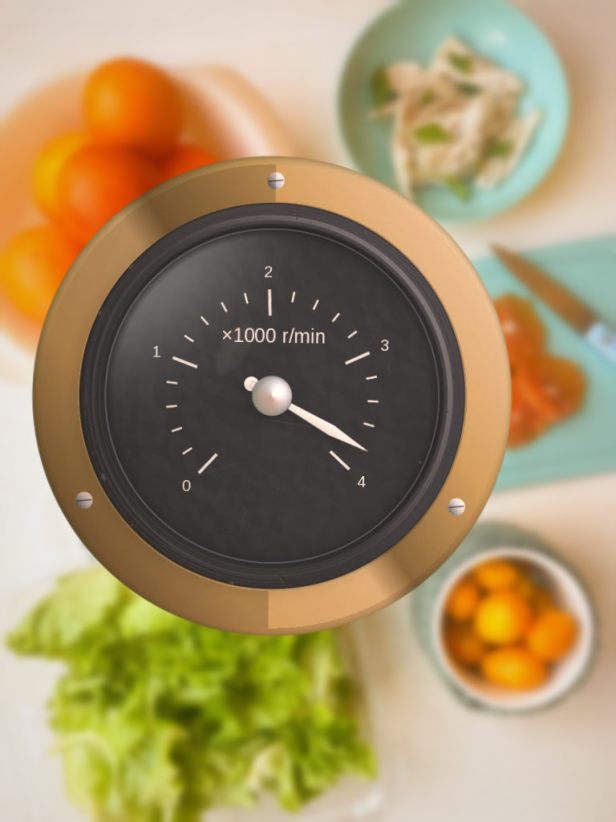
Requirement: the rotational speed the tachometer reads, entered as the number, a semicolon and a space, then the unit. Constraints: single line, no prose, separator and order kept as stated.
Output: 3800; rpm
